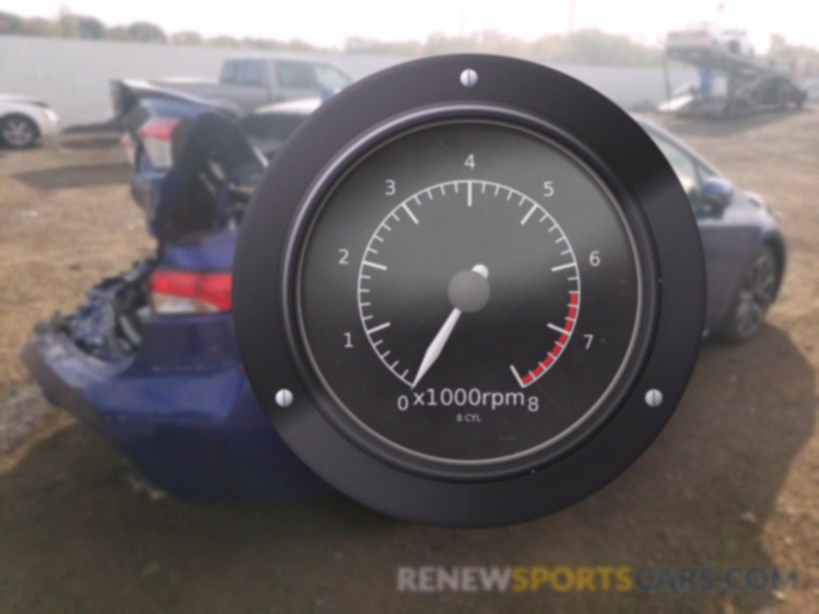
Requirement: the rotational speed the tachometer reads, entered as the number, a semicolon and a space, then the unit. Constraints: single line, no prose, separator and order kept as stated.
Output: 0; rpm
